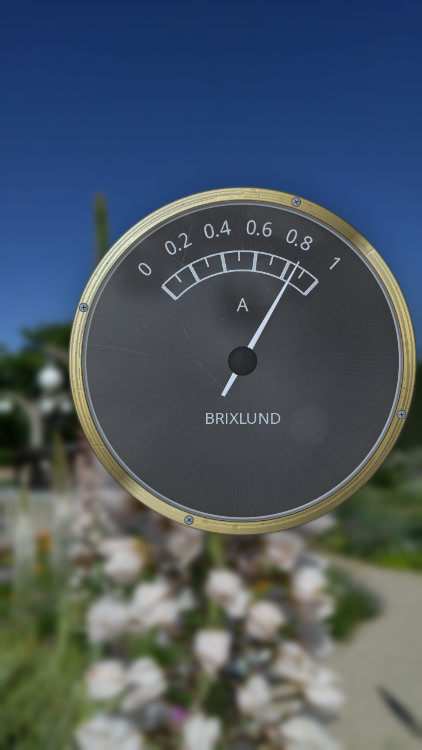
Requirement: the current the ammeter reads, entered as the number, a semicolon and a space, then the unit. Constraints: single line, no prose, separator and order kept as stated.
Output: 0.85; A
